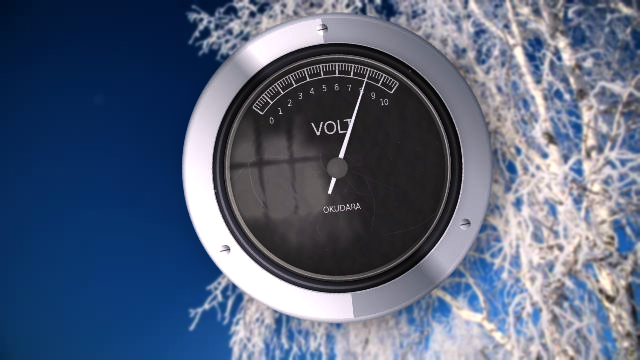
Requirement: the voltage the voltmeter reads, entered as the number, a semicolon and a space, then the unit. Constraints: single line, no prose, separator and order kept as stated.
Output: 8; V
